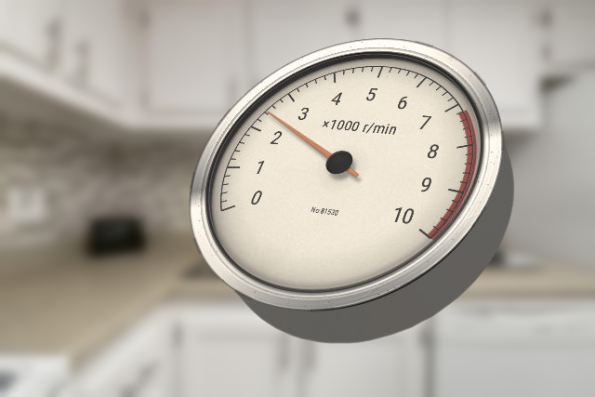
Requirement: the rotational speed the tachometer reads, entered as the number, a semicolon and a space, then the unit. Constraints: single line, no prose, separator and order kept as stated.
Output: 2400; rpm
